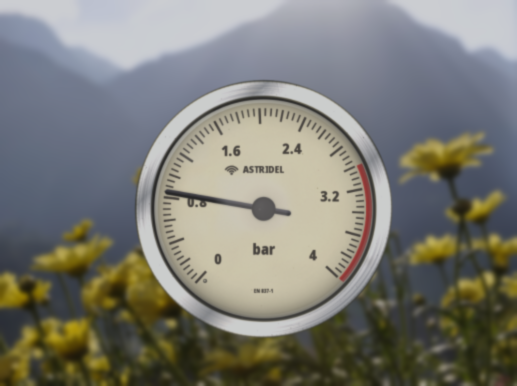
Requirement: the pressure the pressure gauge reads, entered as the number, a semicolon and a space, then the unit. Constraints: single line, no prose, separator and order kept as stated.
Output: 0.85; bar
